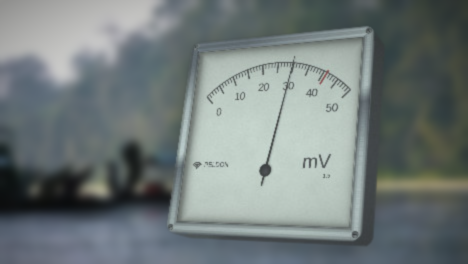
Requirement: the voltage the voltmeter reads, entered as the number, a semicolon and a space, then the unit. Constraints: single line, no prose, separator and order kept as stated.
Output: 30; mV
